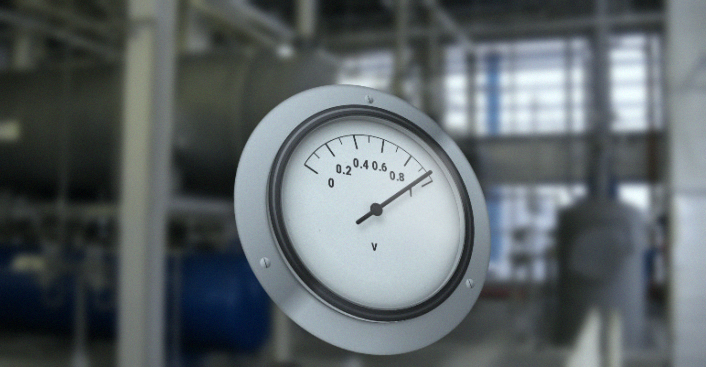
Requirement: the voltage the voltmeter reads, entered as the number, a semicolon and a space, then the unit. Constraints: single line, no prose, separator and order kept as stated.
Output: 0.95; V
